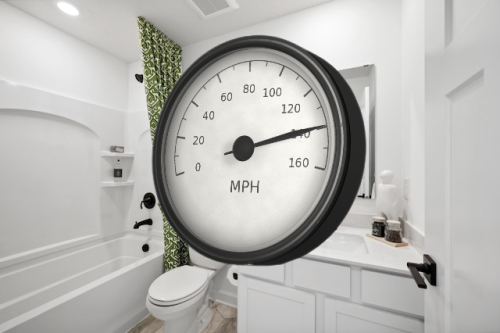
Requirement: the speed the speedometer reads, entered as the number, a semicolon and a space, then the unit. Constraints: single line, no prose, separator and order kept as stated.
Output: 140; mph
